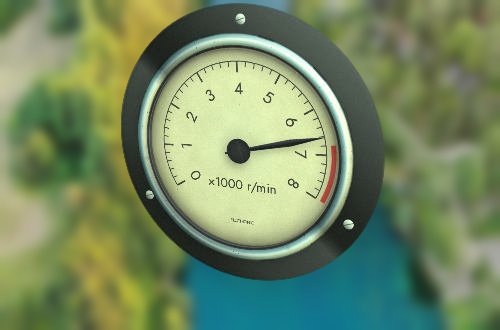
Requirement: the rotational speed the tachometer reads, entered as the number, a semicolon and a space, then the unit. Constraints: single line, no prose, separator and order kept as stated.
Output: 6600; rpm
